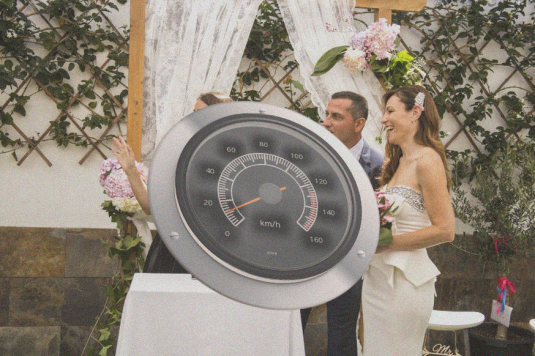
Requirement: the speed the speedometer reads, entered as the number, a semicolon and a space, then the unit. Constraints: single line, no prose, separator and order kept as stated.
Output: 10; km/h
